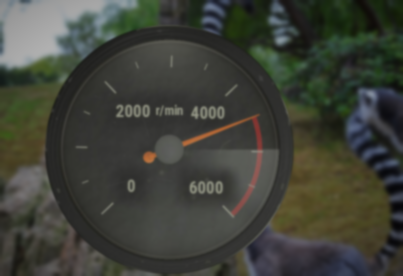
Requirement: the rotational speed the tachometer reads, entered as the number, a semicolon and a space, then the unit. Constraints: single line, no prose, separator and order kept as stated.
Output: 4500; rpm
